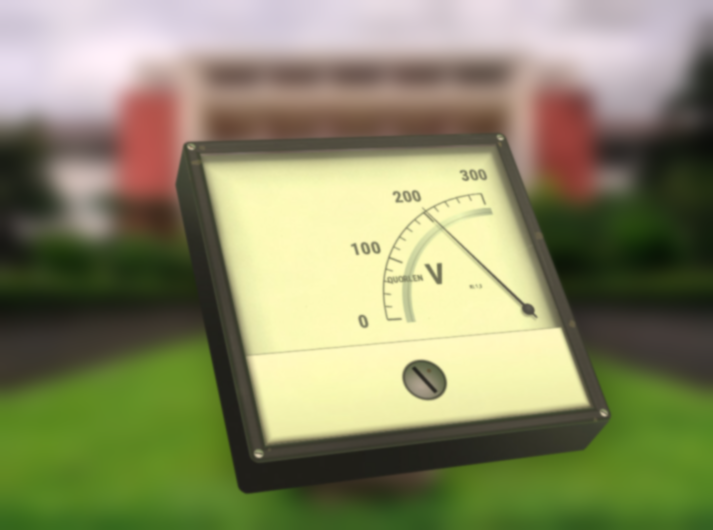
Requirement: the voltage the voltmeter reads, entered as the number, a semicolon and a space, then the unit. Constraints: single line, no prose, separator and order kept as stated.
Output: 200; V
